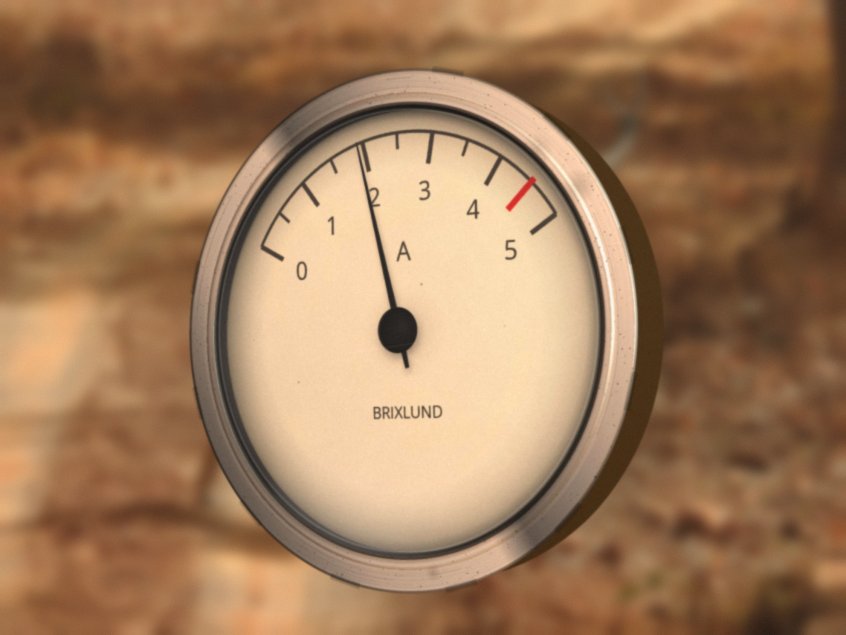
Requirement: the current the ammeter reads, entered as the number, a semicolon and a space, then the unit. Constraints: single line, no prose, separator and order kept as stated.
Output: 2; A
